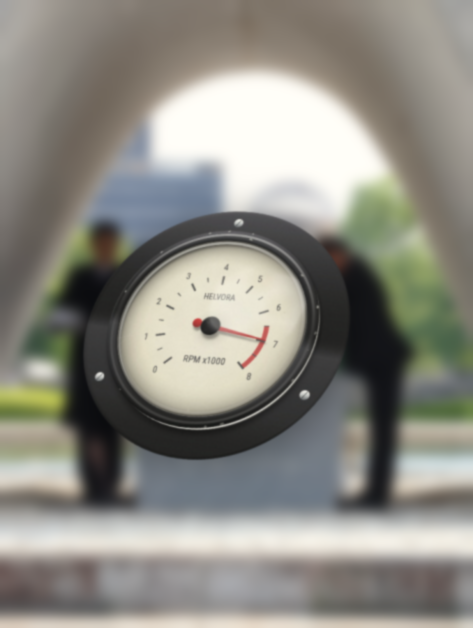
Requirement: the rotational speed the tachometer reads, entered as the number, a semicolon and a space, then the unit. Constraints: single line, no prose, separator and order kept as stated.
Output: 7000; rpm
